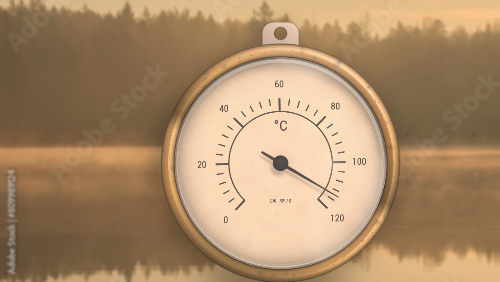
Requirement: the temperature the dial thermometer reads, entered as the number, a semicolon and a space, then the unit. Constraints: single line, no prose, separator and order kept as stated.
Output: 114; °C
